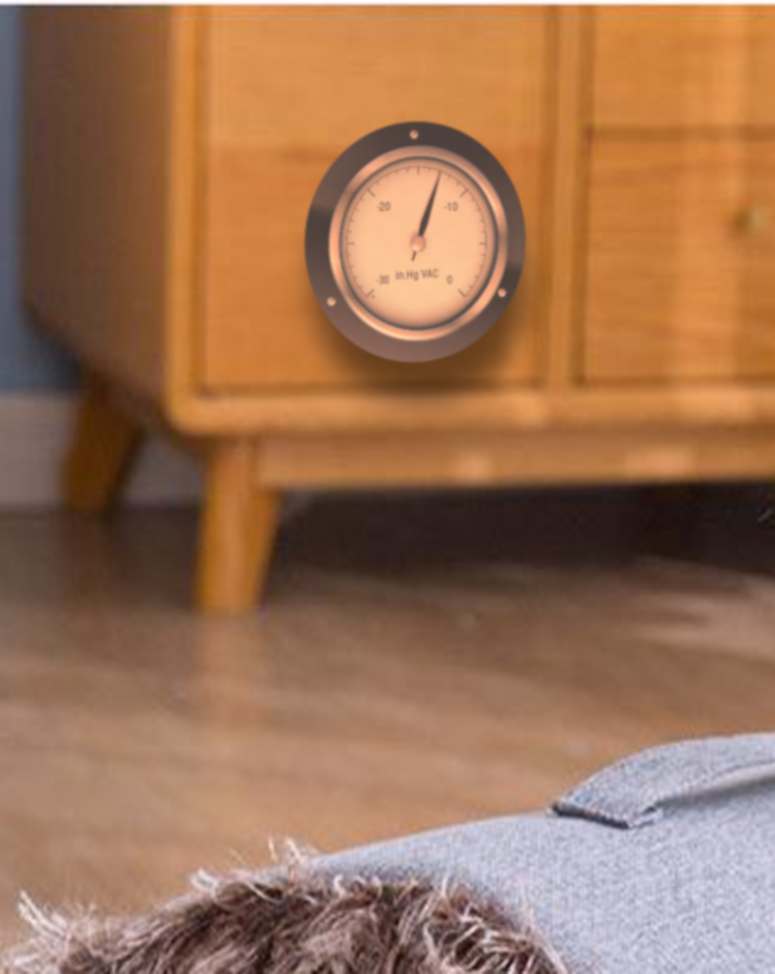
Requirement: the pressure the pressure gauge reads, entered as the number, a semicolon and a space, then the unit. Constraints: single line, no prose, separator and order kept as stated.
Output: -13; inHg
